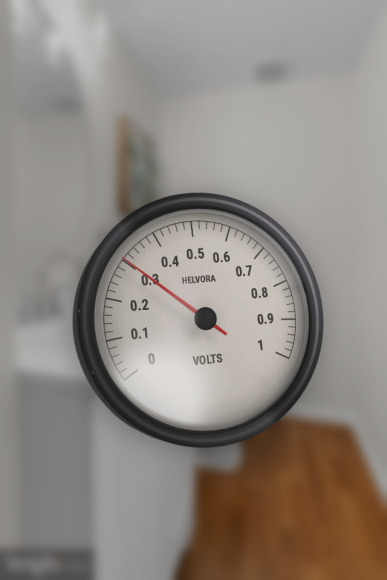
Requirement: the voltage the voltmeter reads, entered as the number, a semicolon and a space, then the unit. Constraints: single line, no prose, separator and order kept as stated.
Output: 0.3; V
